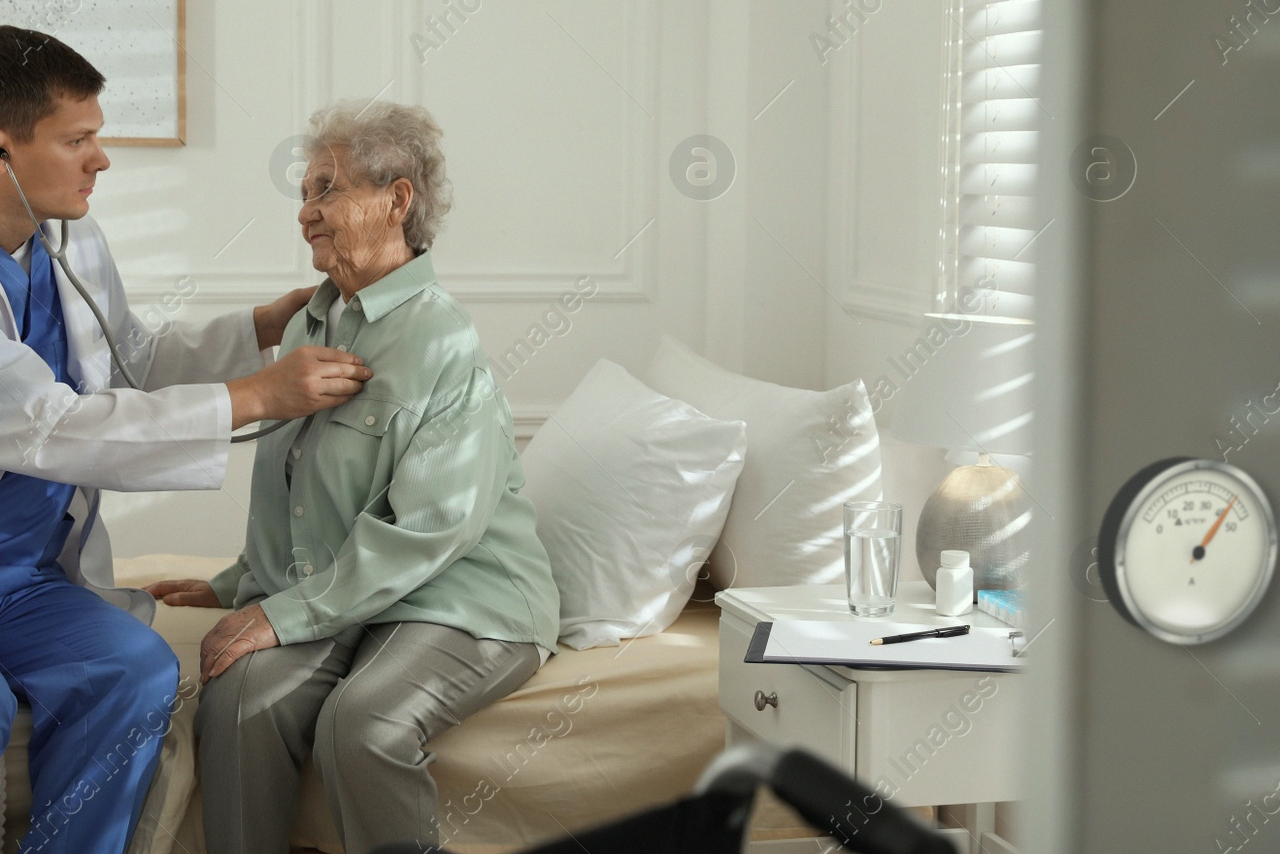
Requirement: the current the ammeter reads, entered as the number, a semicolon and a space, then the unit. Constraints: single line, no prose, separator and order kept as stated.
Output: 40; A
